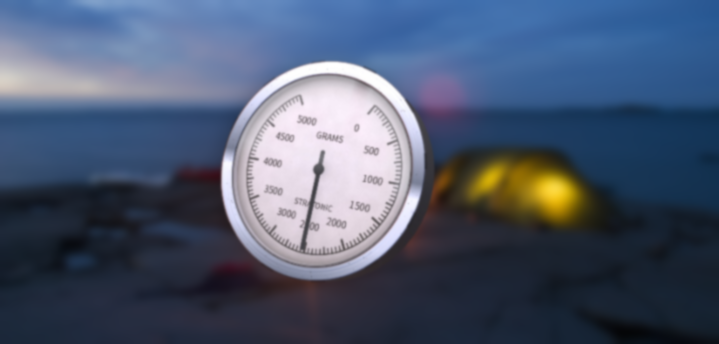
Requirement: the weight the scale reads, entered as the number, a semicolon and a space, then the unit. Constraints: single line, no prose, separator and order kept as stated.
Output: 2500; g
